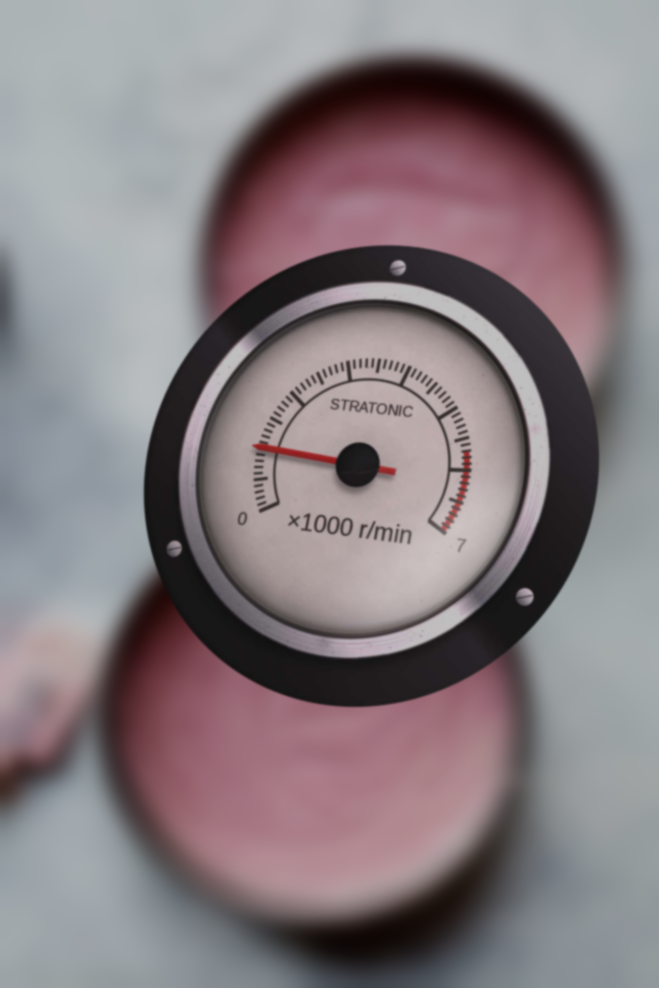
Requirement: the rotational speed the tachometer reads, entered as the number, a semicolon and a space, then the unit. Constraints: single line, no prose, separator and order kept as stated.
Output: 1000; rpm
